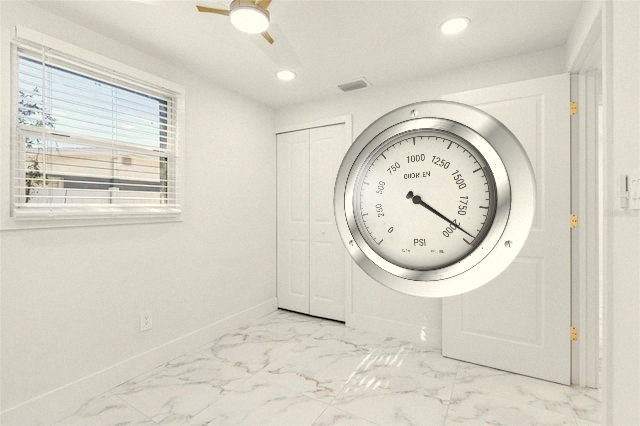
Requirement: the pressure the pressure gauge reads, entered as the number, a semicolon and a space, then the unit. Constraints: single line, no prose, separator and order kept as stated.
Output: 1950; psi
